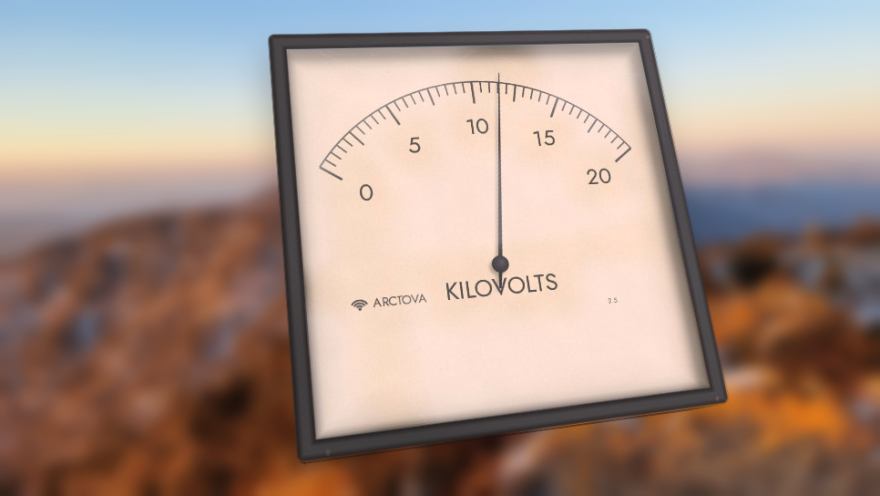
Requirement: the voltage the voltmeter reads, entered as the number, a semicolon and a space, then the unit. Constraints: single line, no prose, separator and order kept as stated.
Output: 11.5; kV
